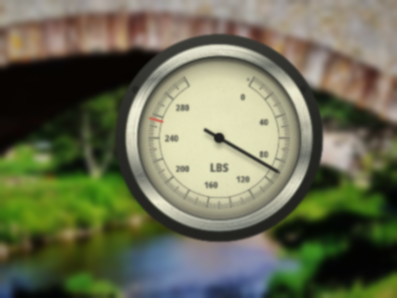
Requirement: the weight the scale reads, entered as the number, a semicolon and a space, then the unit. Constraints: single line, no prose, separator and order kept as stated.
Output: 90; lb
